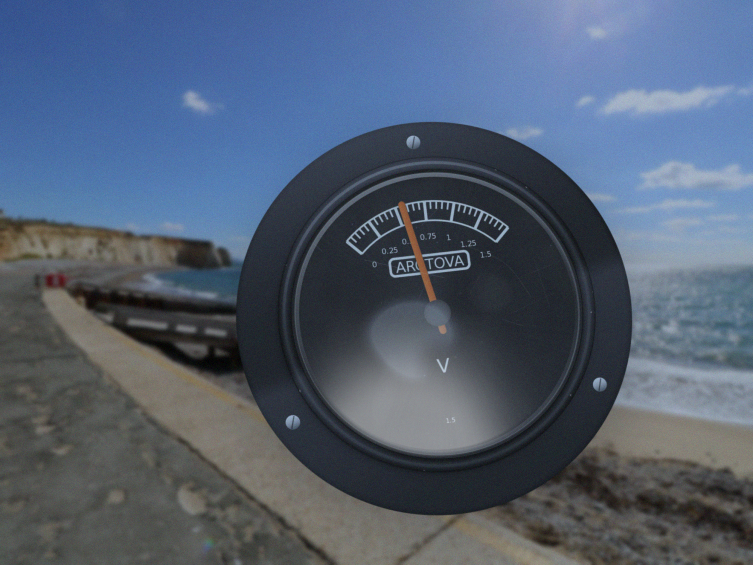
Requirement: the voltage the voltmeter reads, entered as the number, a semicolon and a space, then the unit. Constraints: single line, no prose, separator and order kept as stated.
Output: 0.55; V
